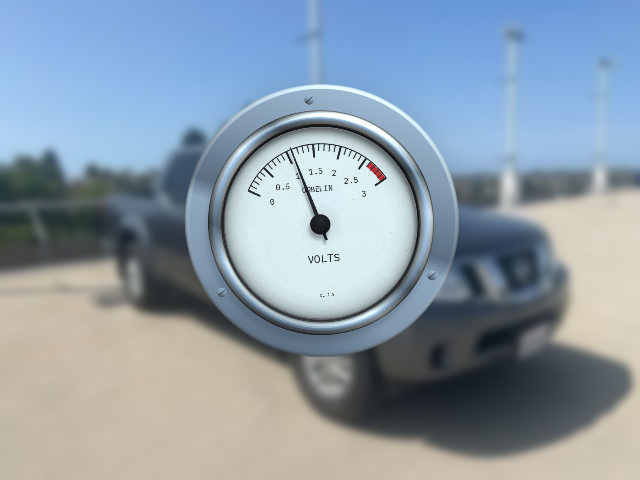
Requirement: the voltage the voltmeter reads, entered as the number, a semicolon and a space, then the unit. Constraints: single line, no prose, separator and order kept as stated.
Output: 1.1; V
